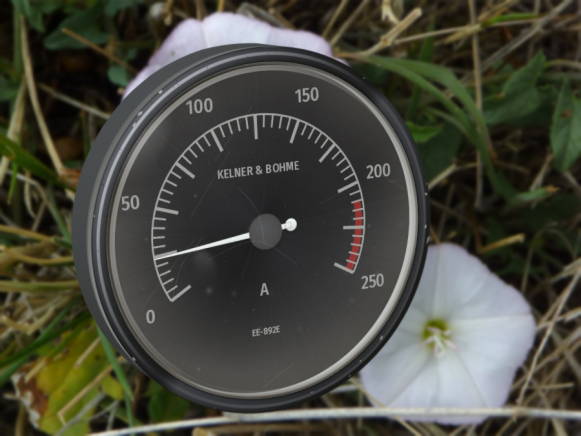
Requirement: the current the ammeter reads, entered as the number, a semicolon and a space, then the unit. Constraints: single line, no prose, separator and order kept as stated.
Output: 25; A
